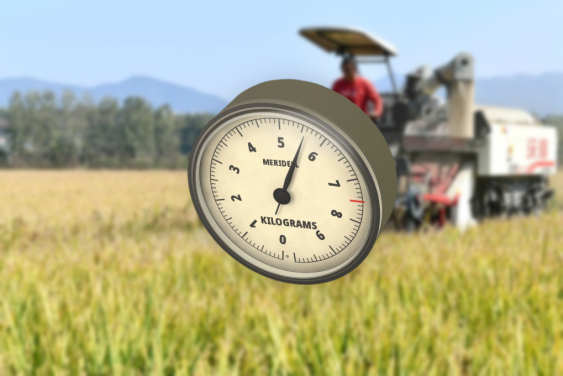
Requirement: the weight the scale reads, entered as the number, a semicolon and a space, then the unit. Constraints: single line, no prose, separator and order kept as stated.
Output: 5.6; kg
